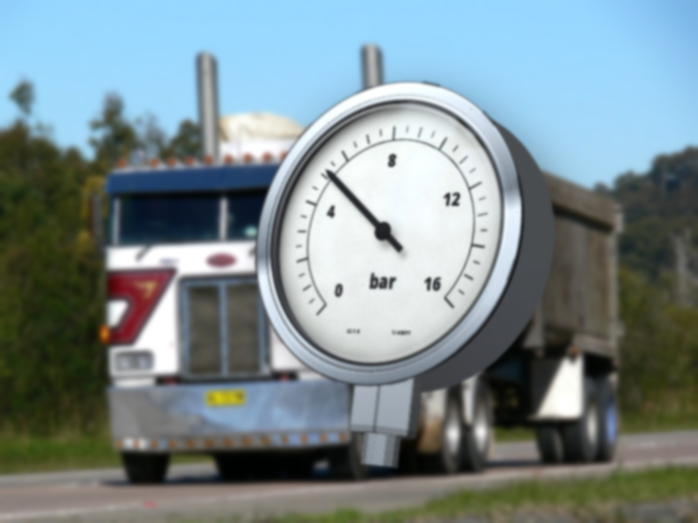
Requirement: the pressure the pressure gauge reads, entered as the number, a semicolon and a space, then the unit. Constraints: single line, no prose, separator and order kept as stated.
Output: 5.25; bar
